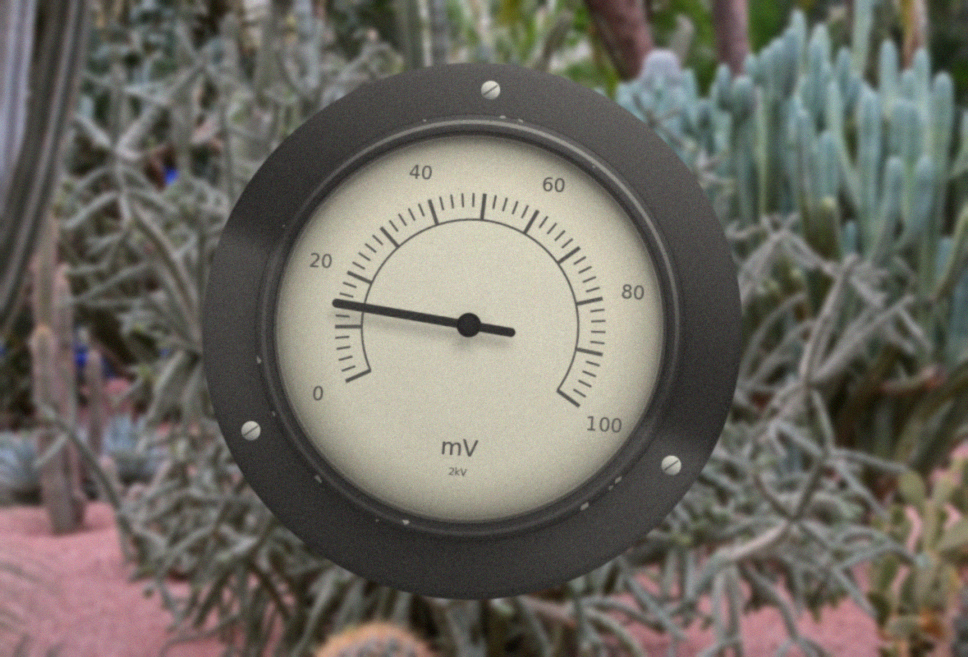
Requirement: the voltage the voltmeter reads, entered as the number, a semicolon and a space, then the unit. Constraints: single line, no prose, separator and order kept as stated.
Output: 14; mV
